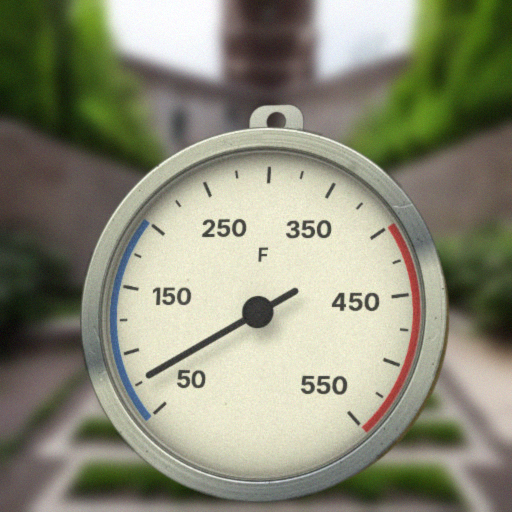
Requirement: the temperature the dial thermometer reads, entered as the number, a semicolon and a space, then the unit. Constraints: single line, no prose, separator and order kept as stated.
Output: 75; °F
